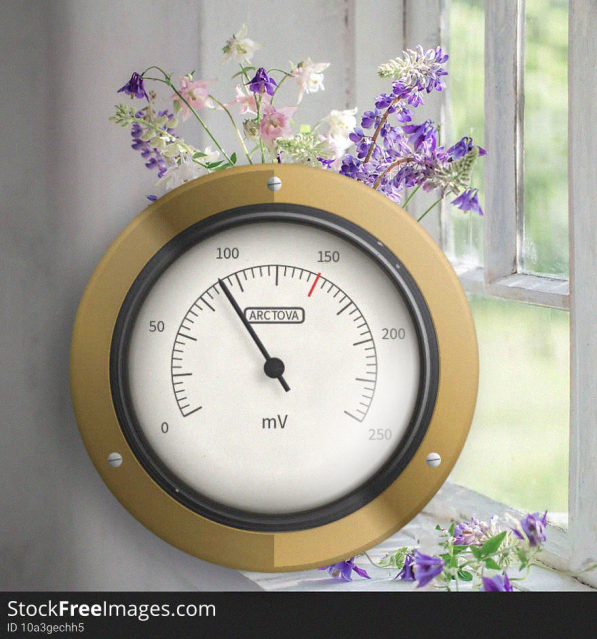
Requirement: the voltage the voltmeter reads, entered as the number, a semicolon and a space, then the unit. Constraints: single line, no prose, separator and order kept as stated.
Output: 90; mV
